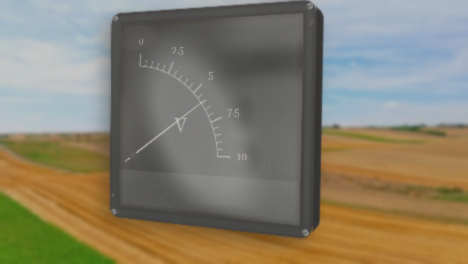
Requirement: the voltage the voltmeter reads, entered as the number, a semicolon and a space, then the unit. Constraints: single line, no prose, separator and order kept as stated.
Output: 6; V
